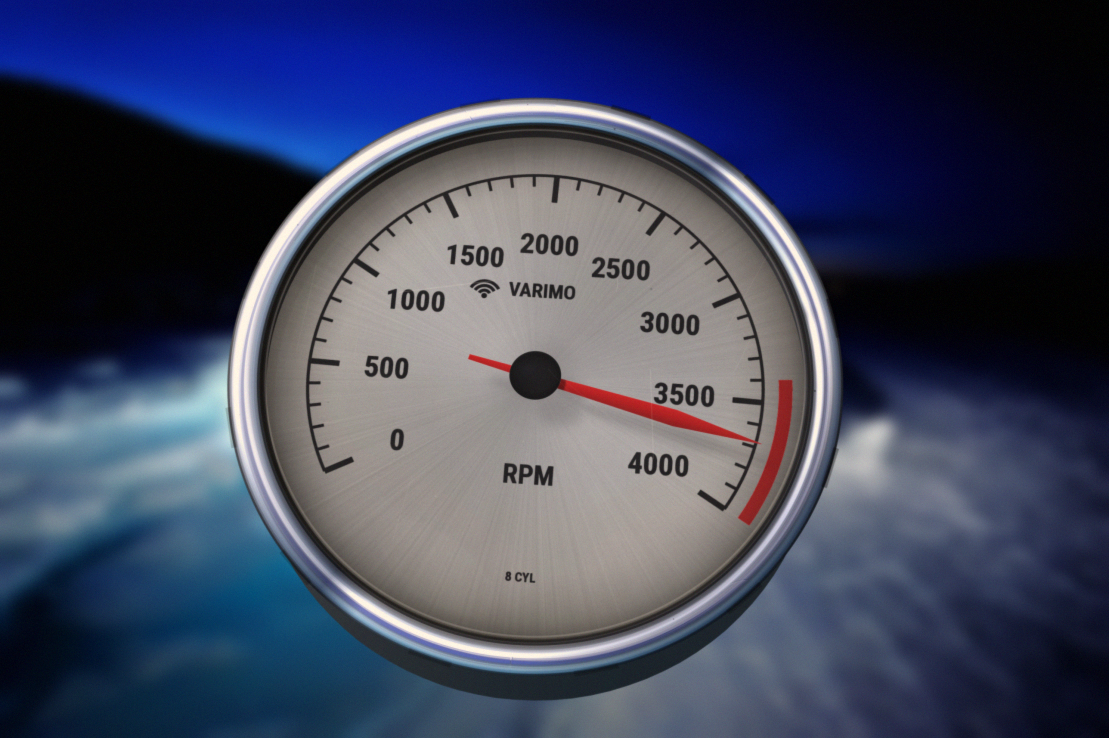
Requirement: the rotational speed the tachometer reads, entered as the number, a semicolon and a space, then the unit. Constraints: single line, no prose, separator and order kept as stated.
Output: 3700; rpm
